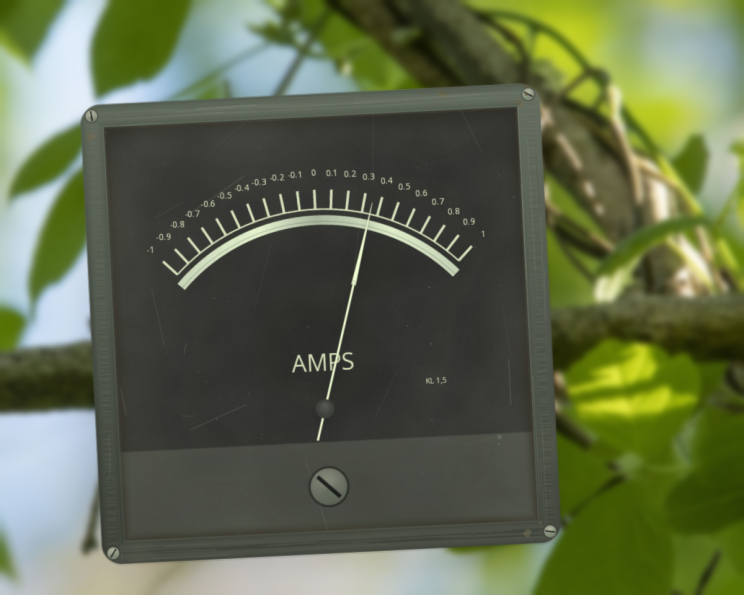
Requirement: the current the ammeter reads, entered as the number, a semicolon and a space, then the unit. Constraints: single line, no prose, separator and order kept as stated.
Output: 0.35; A
